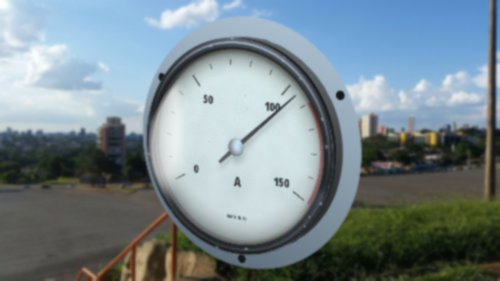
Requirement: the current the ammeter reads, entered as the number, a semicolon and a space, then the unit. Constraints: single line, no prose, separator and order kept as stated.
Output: 105; A
